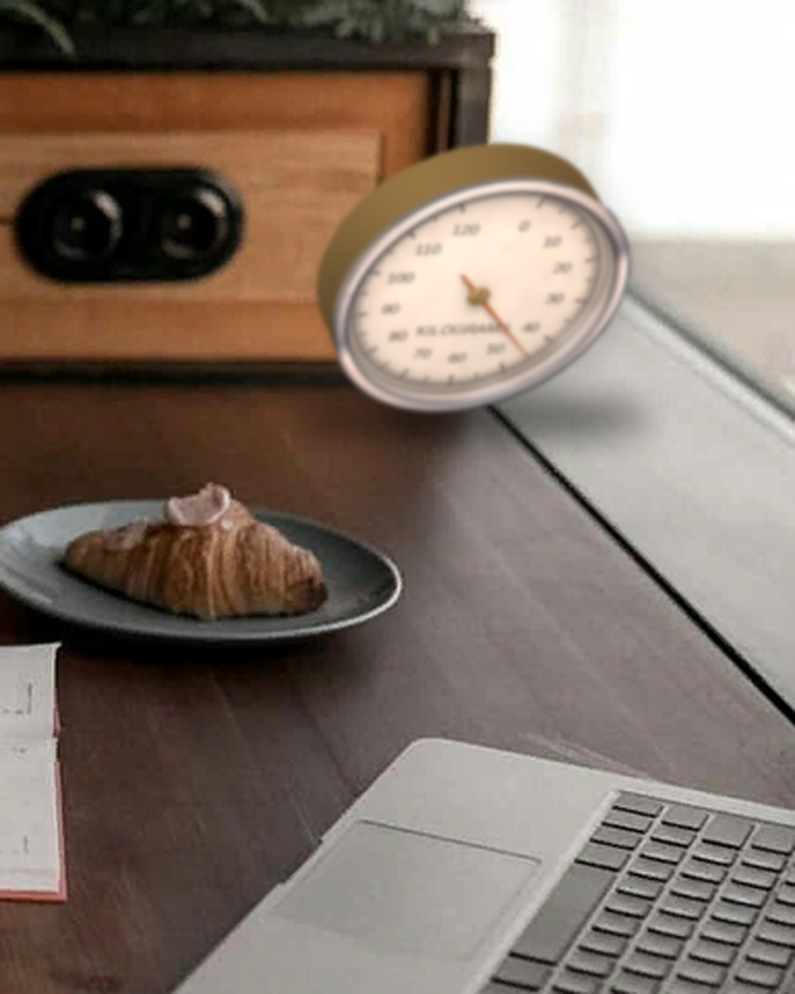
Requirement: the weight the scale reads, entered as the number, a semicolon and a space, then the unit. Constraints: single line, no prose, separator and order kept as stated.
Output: 45; kg
